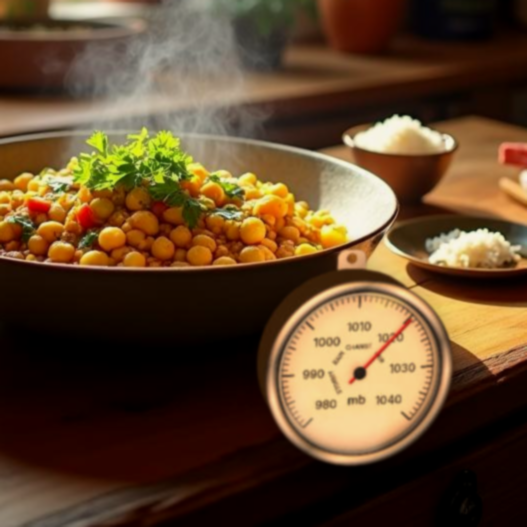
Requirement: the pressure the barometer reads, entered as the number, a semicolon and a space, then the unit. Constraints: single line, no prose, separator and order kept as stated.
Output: 1020; mbar
